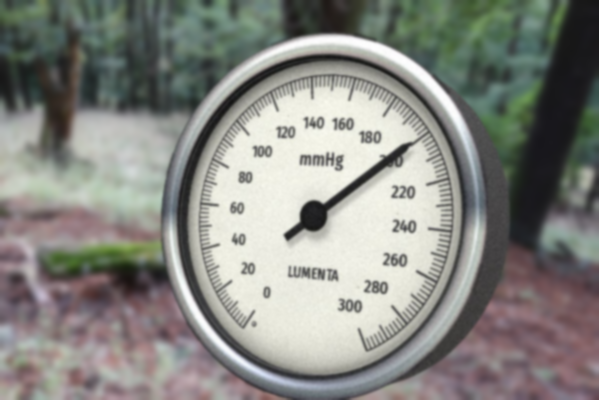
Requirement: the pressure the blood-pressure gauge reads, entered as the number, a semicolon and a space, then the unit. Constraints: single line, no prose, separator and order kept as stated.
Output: 200; mmHg
